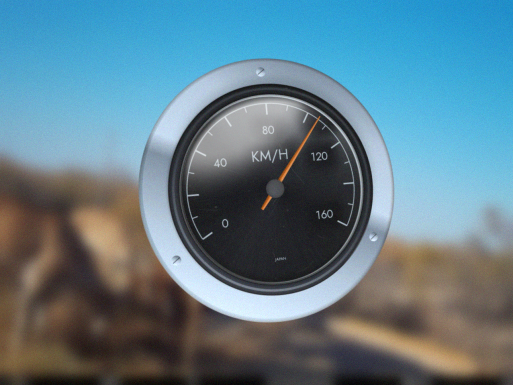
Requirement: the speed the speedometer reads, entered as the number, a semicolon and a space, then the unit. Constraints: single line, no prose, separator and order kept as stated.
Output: 105; km/h
